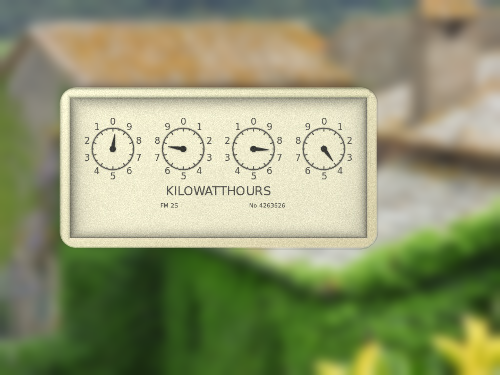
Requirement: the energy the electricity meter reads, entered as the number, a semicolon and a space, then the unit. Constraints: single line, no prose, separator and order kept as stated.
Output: 9774; kWh
